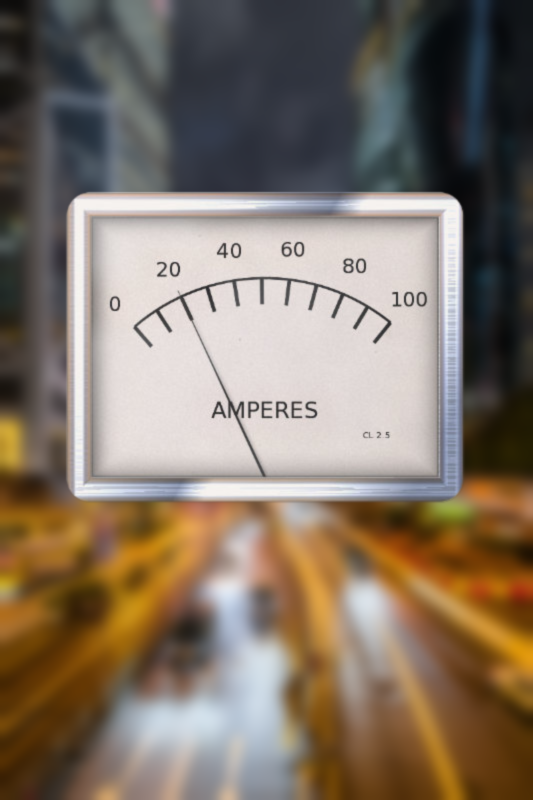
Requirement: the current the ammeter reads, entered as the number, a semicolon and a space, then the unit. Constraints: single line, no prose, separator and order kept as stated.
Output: 20; A
